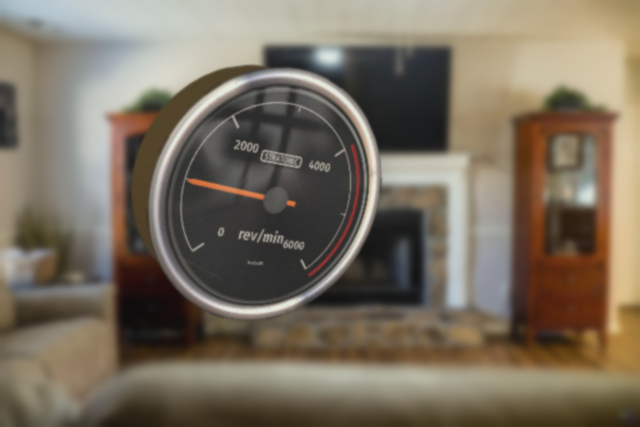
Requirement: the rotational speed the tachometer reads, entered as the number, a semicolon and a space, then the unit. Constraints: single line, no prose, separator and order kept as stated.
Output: 1000; rpm
